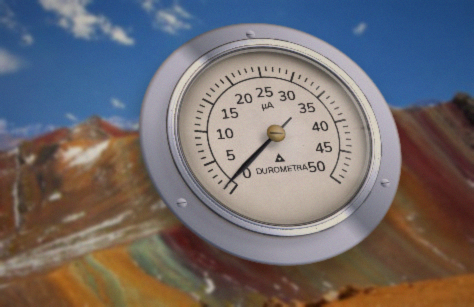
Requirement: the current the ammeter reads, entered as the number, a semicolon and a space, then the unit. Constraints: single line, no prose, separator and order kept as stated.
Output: 1; µA
